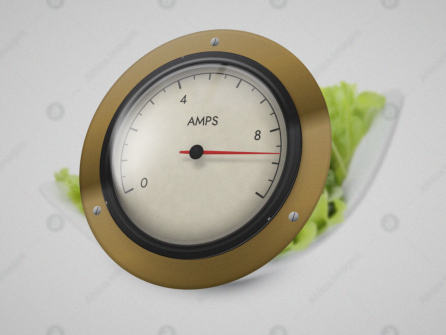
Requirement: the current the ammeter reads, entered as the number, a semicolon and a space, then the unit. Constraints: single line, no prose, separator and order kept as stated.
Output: 8.75; A
